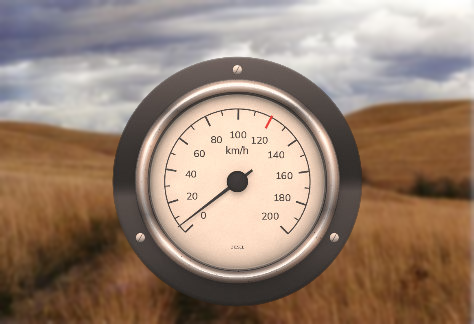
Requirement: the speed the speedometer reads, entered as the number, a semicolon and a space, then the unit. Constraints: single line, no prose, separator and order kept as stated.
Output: 5; km/h
